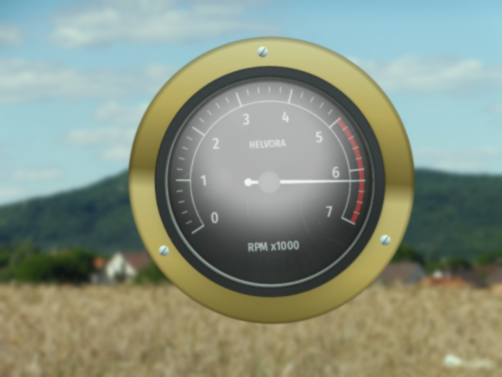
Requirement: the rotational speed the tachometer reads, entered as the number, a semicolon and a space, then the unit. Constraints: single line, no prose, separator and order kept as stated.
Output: 6200; rpm
